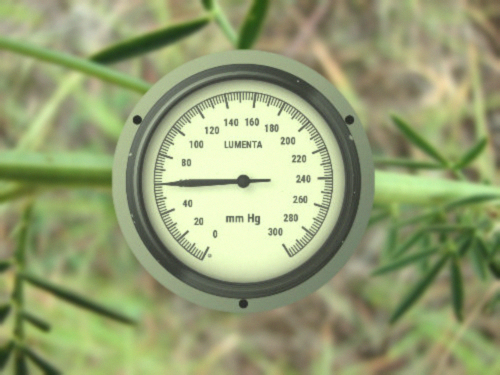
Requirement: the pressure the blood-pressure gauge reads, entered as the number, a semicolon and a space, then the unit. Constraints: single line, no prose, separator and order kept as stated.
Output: 60; mmHg
